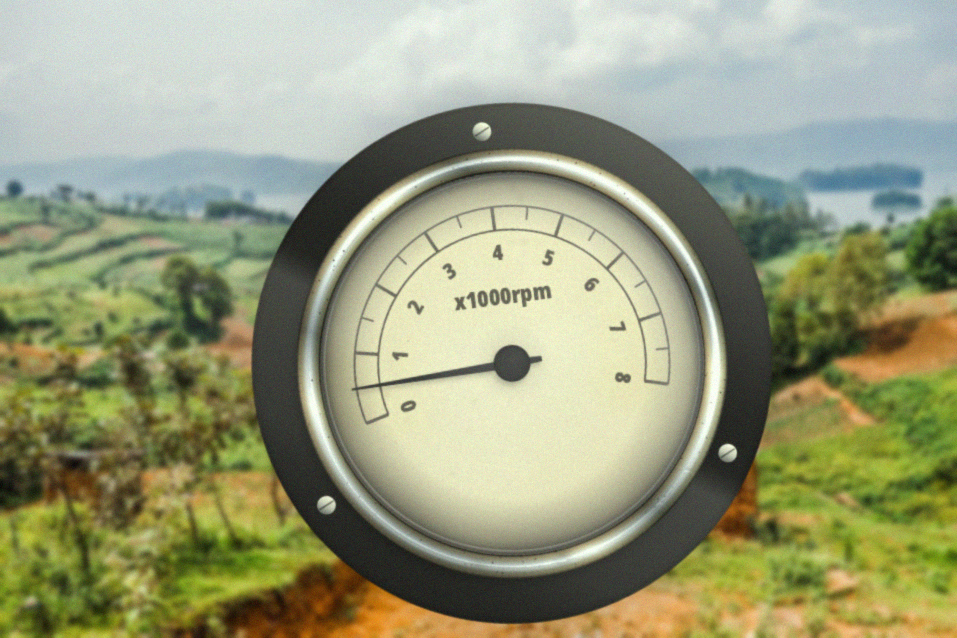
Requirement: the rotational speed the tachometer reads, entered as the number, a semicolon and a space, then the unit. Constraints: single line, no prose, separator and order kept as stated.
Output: 500; rpm
